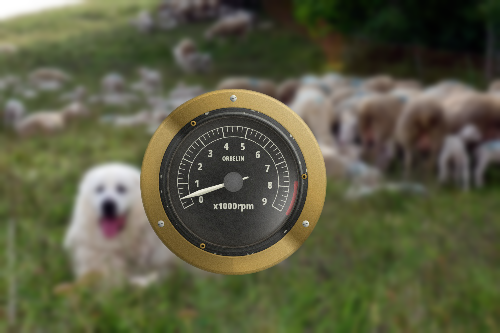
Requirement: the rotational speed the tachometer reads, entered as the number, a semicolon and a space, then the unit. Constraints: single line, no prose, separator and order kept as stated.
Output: 400; rpm
